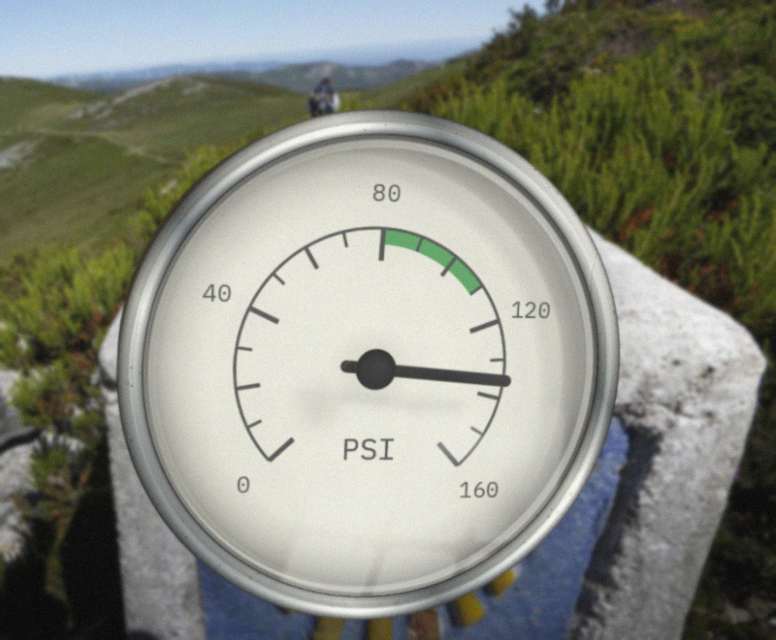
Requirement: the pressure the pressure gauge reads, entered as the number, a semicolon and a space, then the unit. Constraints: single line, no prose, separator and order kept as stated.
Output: 135; psi
